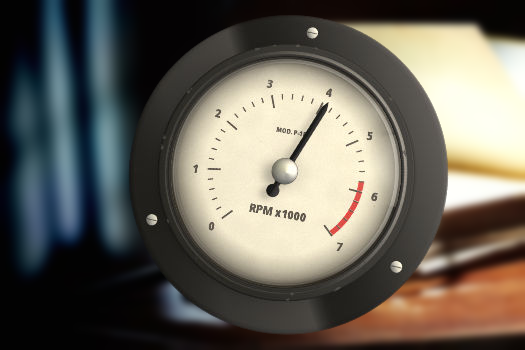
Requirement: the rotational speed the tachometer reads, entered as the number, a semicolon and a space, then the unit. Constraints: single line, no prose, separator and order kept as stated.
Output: 4100; rpm
